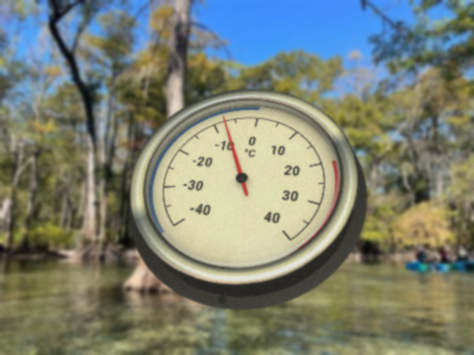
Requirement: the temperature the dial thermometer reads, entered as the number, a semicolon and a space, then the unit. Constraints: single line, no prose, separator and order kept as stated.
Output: -7.5; °C
